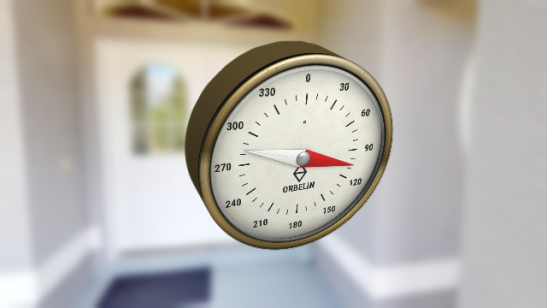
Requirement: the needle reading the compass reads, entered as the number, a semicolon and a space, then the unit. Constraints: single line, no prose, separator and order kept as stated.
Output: 105; °
